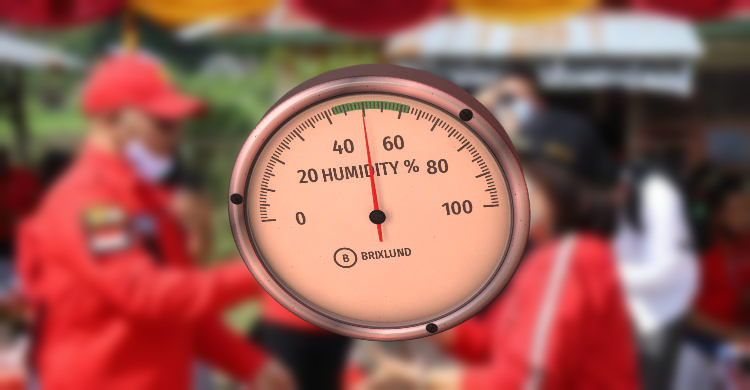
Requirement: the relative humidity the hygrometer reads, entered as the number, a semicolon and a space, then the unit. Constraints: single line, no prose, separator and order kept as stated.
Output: 50; %
